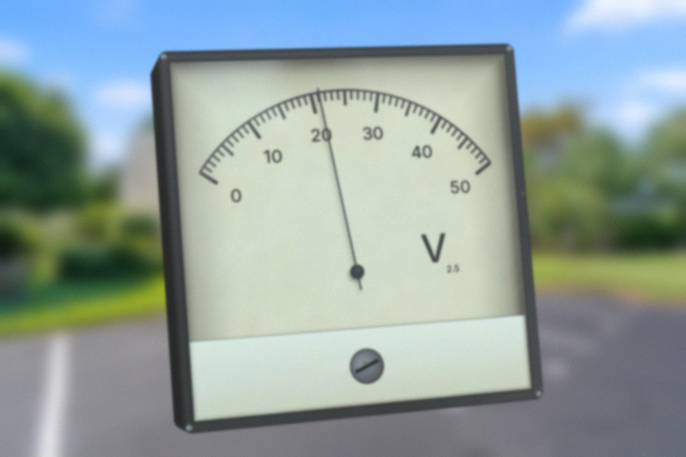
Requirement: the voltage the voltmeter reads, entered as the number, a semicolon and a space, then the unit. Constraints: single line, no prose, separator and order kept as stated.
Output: 21; V
